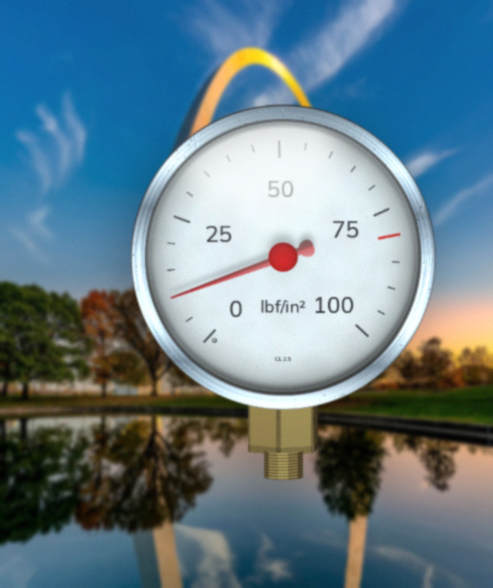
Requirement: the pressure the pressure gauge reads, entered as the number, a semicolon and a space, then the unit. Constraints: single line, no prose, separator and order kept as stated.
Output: 10; psi
